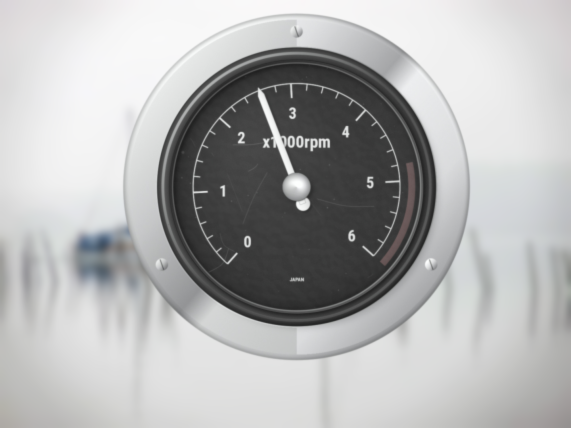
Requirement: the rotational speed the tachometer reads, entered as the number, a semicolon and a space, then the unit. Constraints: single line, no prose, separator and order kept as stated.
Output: 2600; rpm
